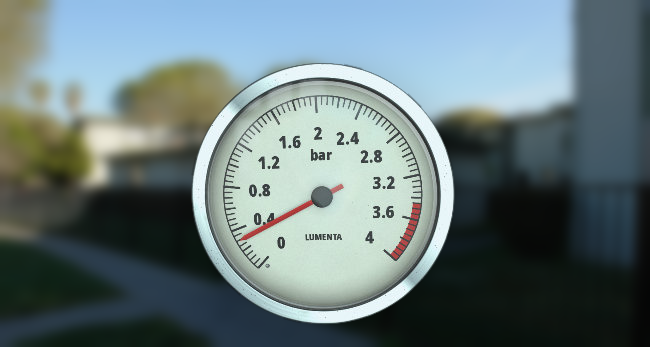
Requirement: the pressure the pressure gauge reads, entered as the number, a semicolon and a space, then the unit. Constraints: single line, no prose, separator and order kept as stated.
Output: 0.3; bar
